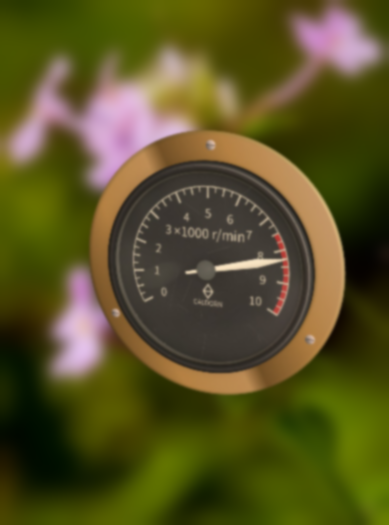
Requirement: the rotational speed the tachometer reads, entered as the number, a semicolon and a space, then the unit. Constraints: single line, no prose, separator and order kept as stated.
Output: 8250; rpm
